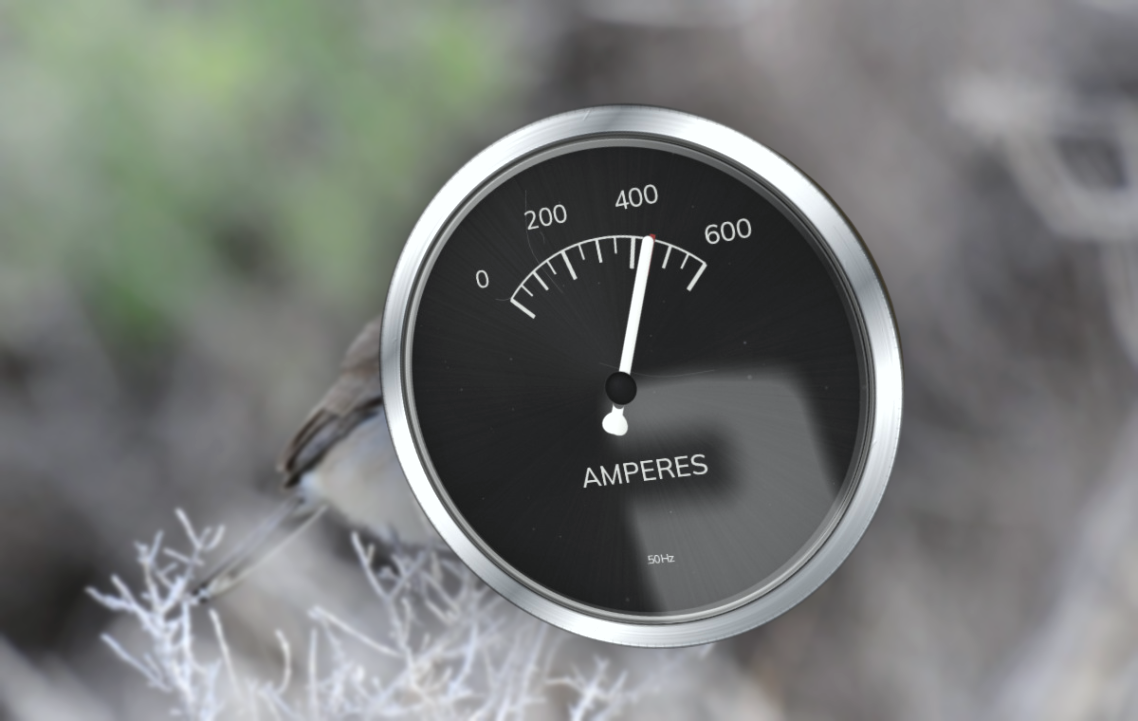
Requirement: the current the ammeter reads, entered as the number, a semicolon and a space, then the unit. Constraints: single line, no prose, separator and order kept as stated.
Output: 450; A
